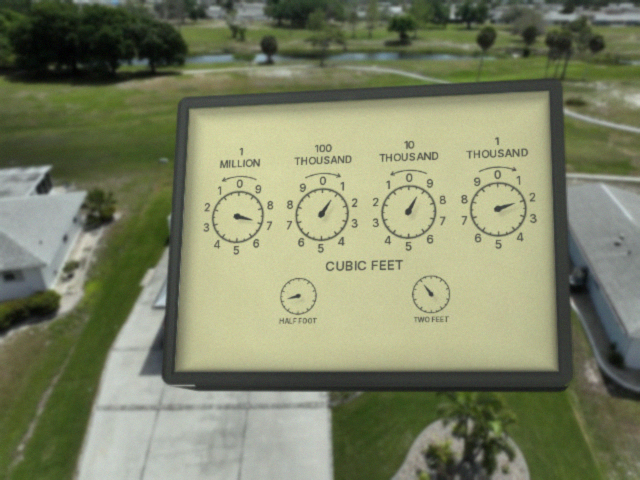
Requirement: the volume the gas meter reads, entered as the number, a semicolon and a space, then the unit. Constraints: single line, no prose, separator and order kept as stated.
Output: 709200; ft³
